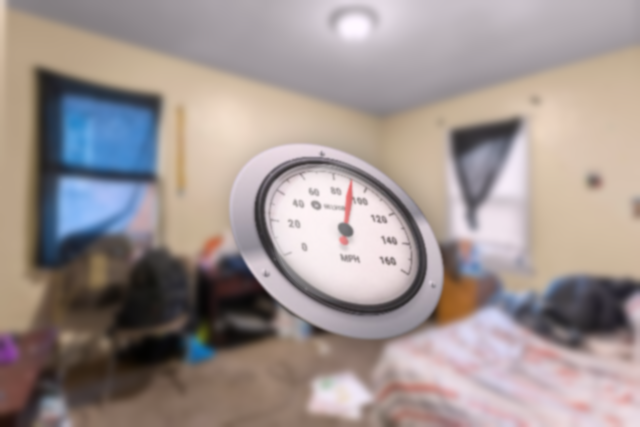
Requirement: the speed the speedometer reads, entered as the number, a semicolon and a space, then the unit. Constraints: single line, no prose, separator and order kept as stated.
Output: 90; mph
